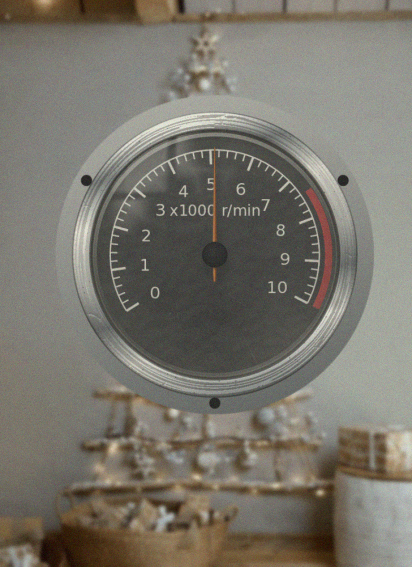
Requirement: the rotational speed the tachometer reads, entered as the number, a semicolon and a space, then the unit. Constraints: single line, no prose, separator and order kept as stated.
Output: 5100; rpm
